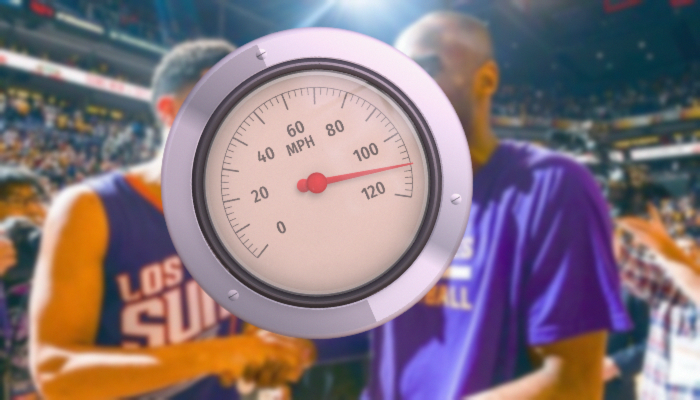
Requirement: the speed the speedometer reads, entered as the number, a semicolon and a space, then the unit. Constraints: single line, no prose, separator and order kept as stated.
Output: 110; mph
